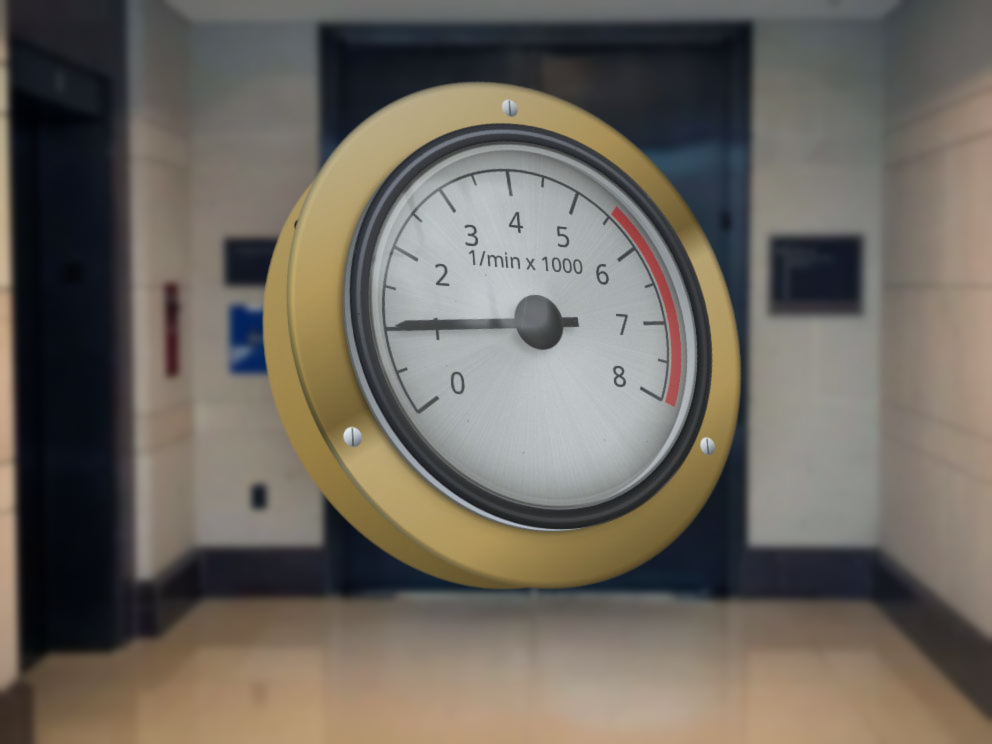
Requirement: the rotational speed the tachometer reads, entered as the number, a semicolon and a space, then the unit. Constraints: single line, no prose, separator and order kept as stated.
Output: 1000; rpm
